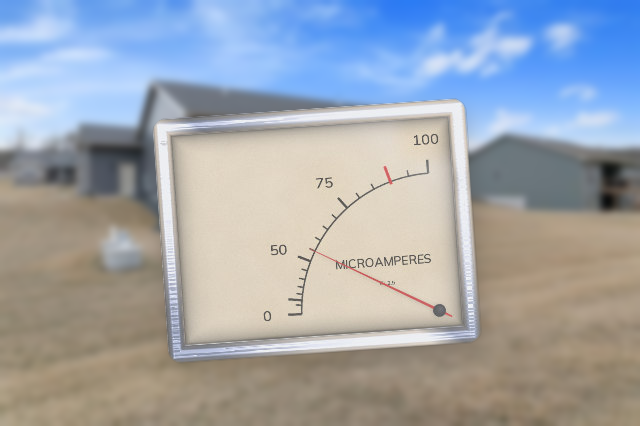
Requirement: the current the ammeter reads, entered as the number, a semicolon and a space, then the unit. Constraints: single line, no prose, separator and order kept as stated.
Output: 55; µA
